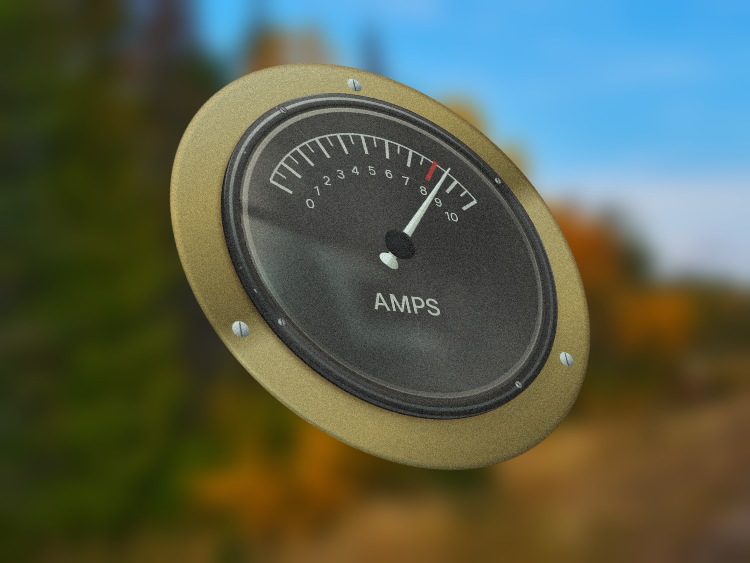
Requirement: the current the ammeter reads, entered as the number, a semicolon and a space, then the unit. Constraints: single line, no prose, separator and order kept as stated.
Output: 8.5; A
